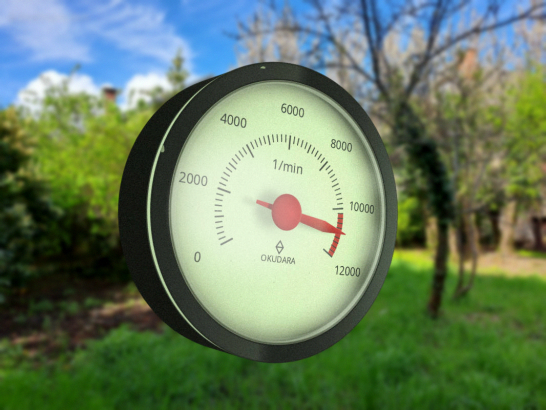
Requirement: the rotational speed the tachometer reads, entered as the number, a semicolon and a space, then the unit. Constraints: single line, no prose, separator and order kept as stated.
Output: 11000; rpm
